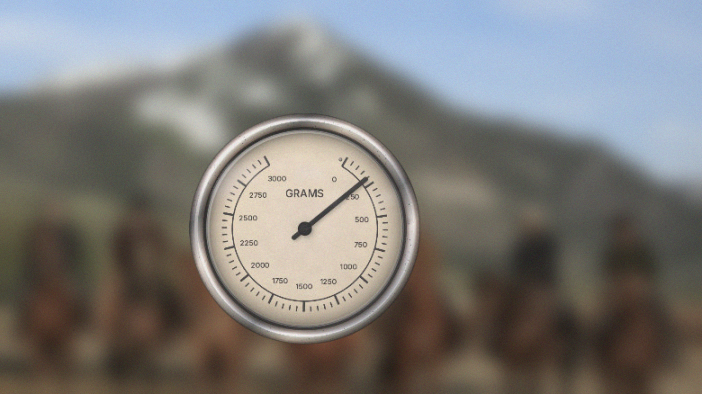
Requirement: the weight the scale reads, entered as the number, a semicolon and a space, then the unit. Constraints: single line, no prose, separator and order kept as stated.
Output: 200; g
